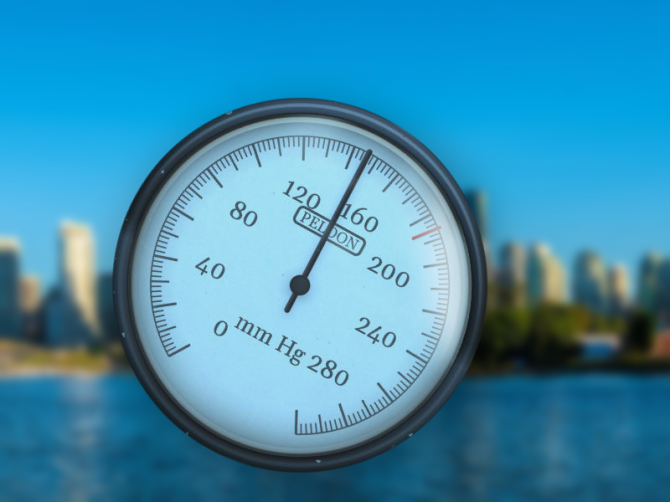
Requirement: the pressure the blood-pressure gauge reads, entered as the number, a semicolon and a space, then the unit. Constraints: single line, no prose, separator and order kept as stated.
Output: 146; mmHg
